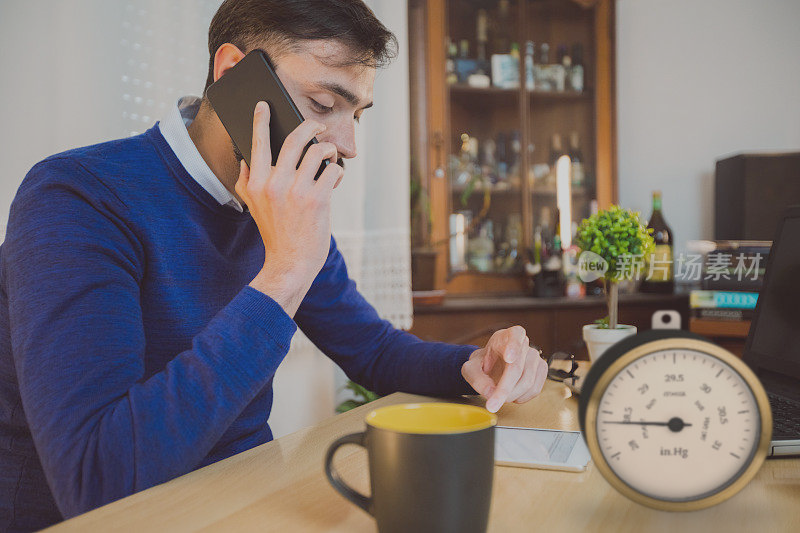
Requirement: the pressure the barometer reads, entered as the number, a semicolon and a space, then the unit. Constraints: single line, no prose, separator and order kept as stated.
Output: 28.4; inHg
